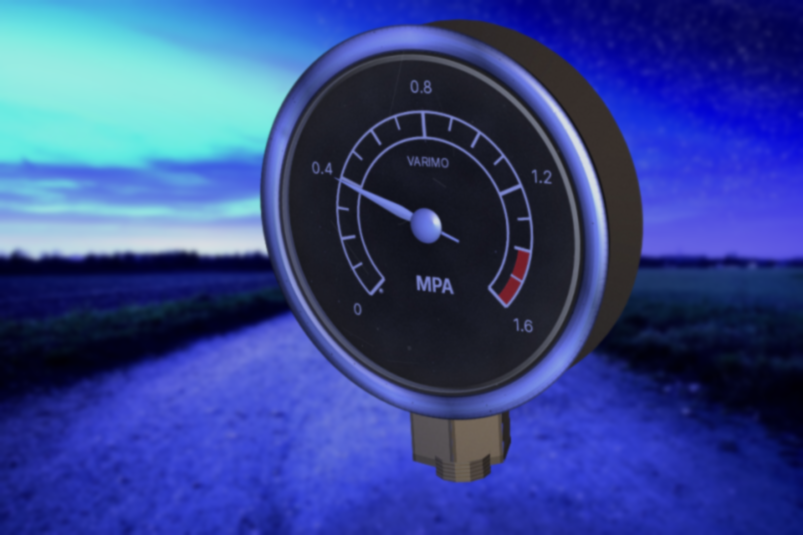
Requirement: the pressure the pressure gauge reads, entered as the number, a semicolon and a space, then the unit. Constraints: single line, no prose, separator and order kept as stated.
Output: 0.4; MPa
